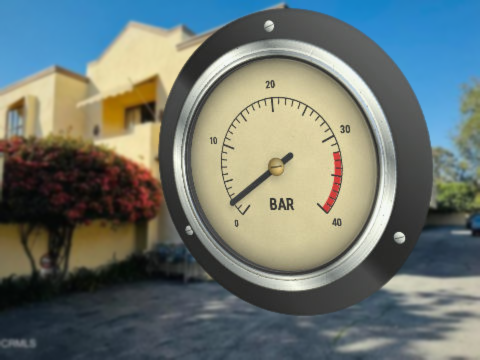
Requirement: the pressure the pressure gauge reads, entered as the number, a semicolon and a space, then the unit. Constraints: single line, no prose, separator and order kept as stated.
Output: 2; bar
